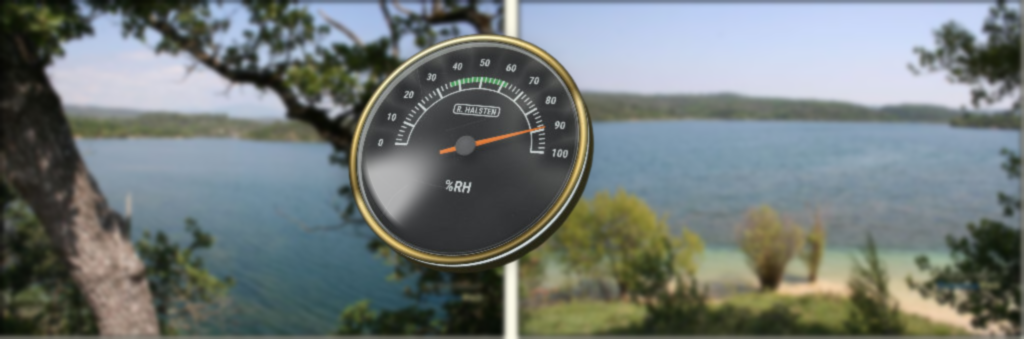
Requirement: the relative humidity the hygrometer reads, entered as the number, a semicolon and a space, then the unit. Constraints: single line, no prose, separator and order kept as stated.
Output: 90; %
